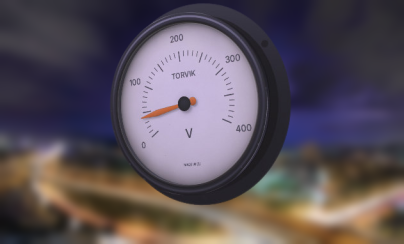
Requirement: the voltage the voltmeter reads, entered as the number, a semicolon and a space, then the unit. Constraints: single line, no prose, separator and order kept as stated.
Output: 40; V
